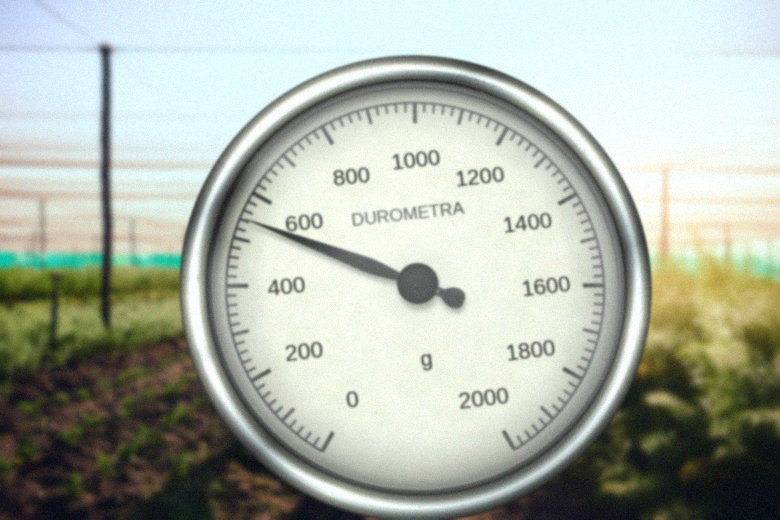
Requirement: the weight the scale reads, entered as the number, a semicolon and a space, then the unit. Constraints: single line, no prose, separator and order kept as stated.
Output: 540; g
